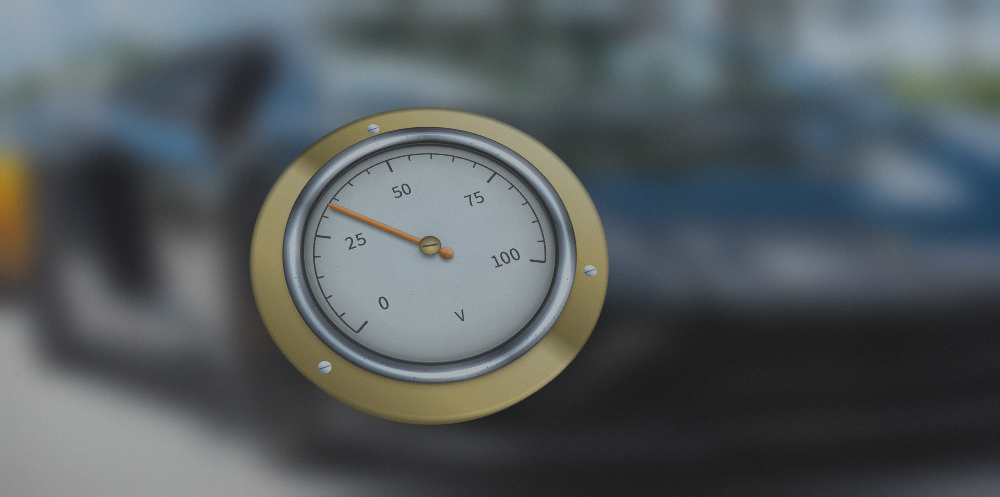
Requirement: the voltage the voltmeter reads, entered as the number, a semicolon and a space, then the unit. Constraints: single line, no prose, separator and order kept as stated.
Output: 32.5; V
